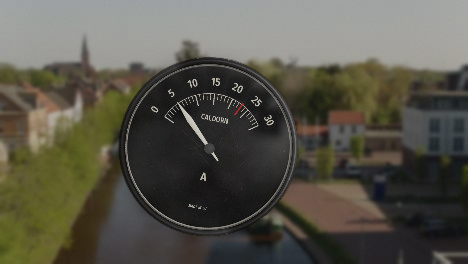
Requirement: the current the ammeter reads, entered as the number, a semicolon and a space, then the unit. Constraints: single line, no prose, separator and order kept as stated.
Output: 5; A
